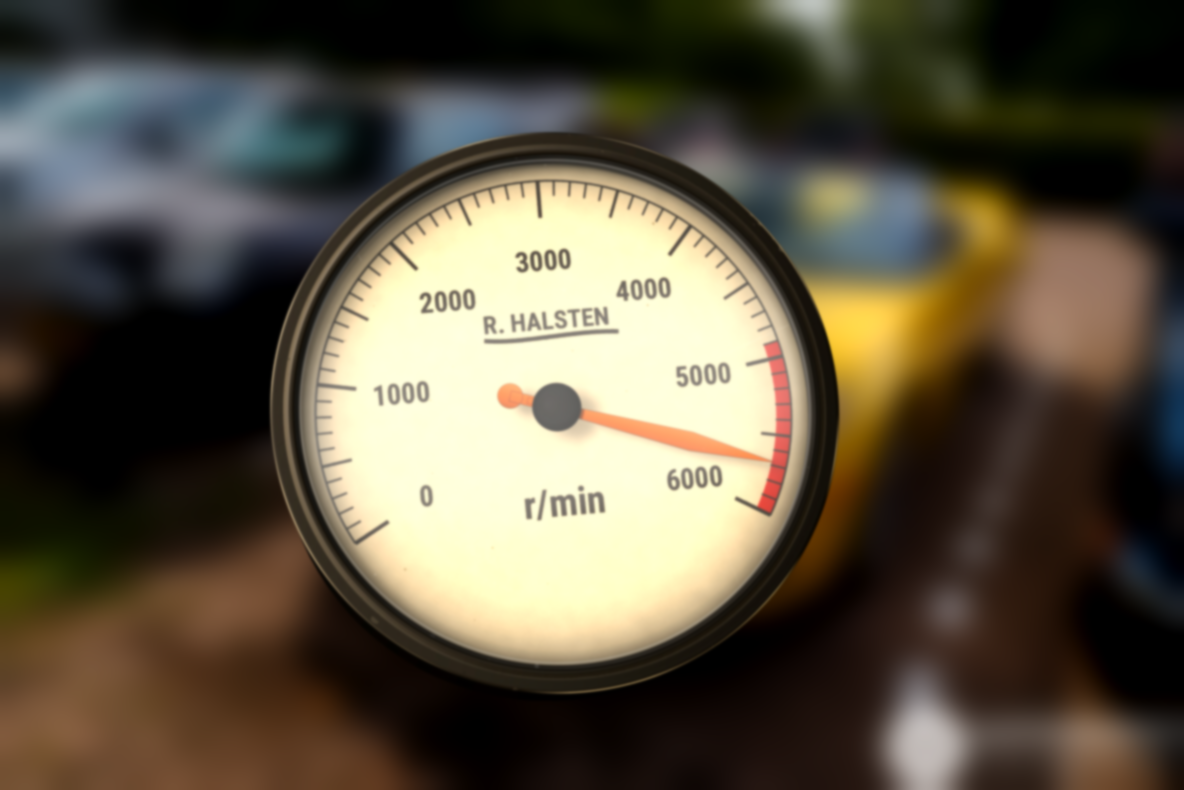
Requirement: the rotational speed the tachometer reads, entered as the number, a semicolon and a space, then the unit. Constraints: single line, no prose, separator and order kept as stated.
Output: 5700; rpm
